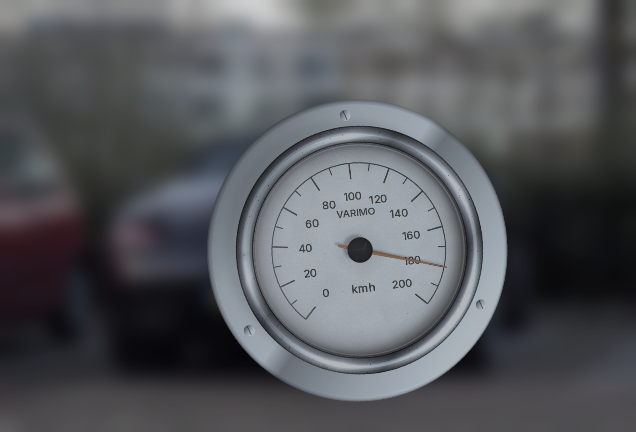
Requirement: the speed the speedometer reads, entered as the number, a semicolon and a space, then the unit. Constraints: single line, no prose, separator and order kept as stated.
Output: 180; km/h
